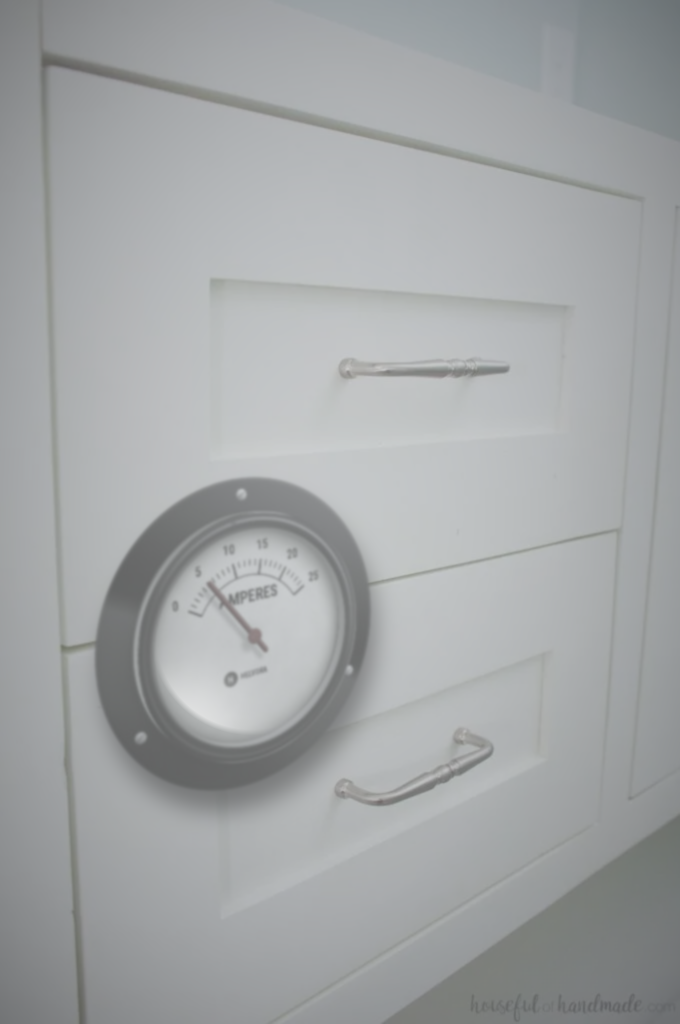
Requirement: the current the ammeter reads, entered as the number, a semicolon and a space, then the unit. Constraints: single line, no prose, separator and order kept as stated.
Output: 5; A
